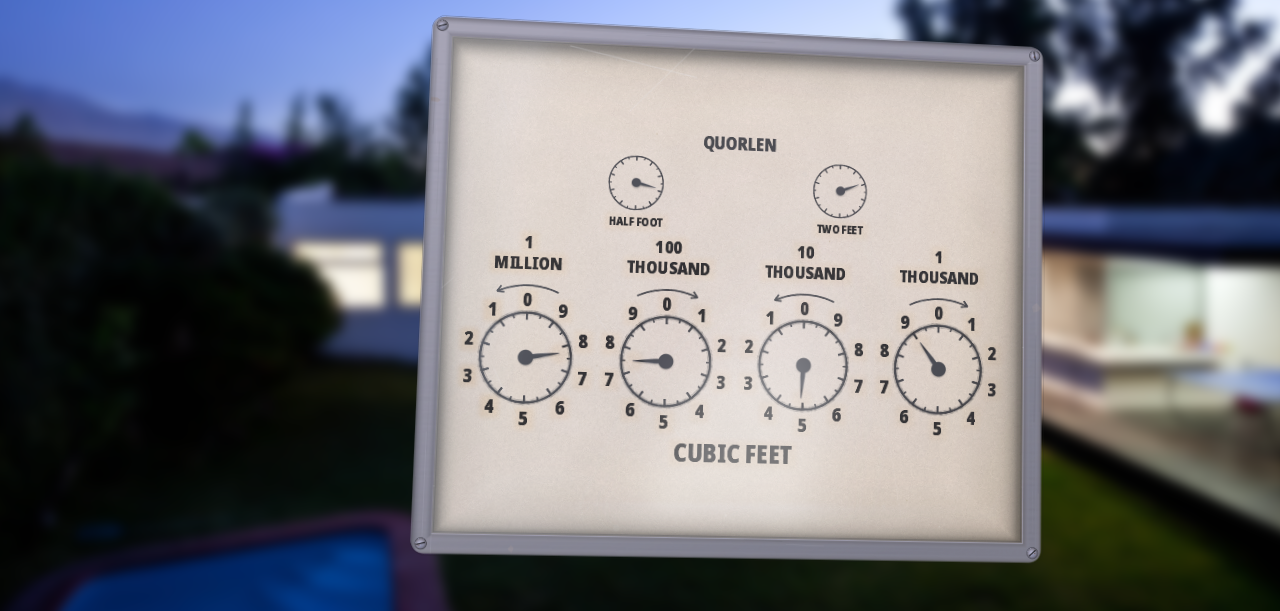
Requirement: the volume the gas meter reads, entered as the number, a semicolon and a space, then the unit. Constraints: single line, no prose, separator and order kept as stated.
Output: 774900; ft³
